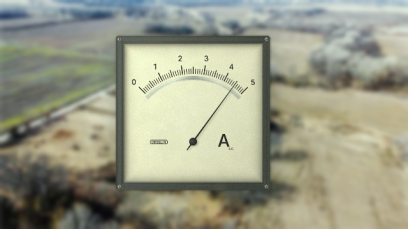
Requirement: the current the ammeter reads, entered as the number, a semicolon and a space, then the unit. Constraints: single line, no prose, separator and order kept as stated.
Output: 4.5; A
